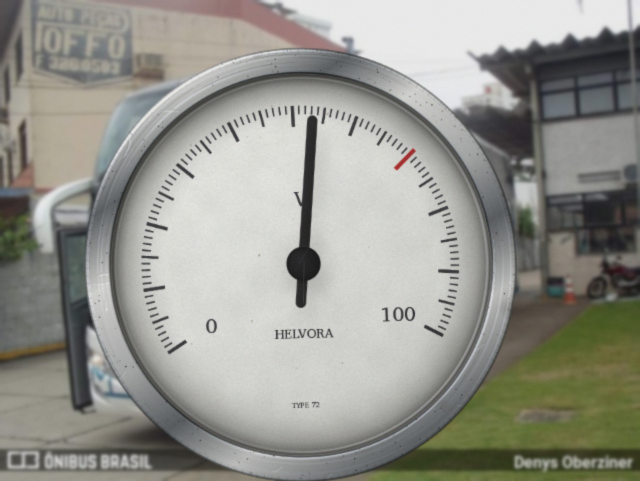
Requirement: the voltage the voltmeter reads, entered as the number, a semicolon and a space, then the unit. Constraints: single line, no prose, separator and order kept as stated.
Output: 53; V
